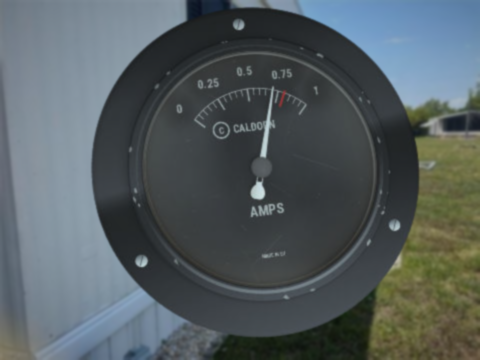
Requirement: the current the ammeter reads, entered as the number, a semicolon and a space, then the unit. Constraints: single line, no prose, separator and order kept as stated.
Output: 0.7; A
